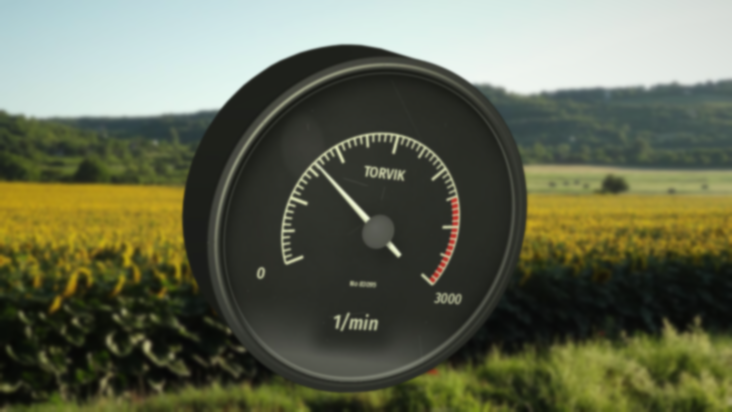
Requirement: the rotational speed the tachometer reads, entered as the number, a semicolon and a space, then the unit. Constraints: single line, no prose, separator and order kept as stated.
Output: 800; rpm
